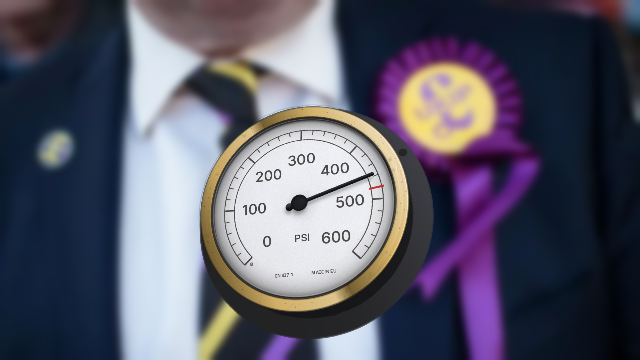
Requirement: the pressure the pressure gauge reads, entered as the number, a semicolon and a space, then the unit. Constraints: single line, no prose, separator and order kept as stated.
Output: 460; psi
